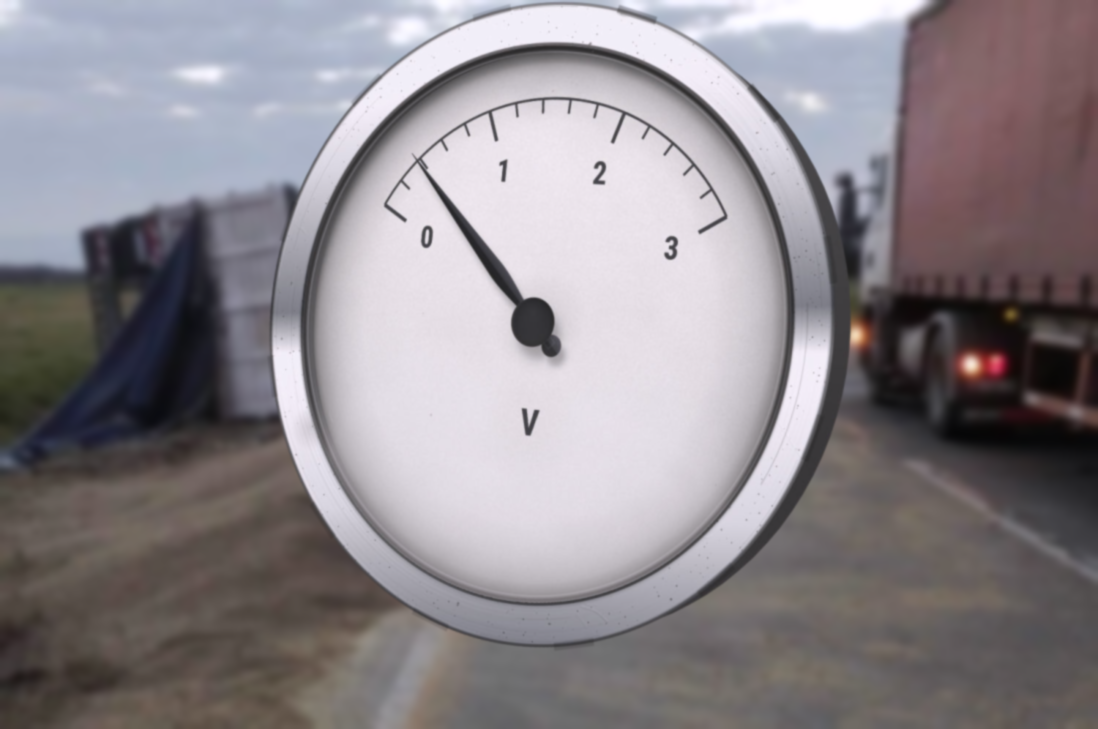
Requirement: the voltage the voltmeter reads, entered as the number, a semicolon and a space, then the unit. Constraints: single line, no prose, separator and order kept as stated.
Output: 0.4; V
